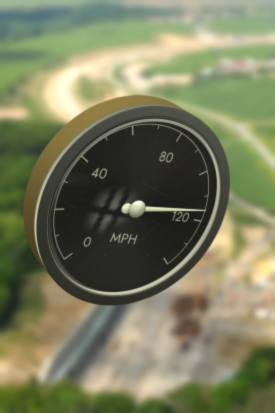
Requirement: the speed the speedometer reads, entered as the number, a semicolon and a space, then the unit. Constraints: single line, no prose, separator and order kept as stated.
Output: 115; mph
